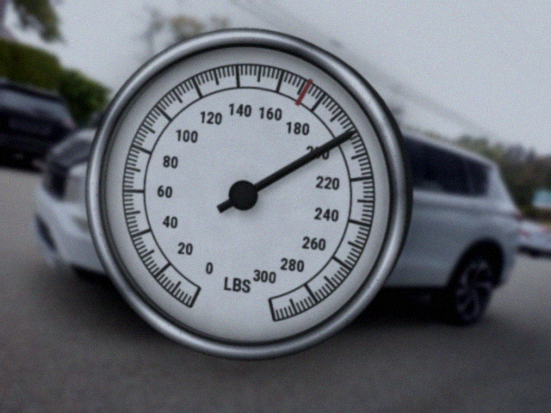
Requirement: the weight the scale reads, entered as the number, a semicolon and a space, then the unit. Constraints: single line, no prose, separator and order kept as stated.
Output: 200; lb
